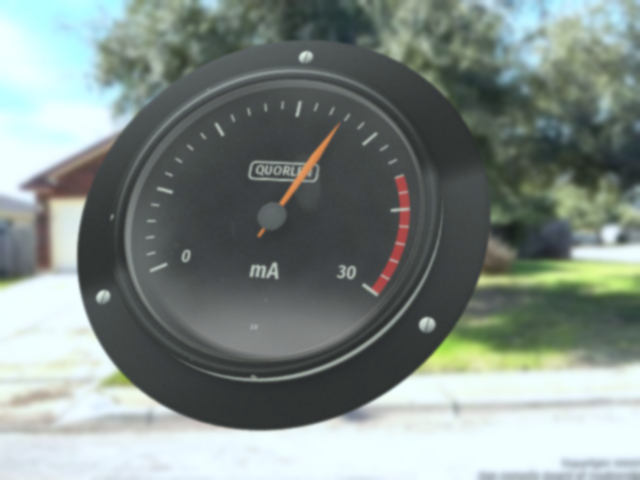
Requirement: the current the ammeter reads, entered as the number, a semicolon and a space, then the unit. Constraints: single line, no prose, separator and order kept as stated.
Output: 18; mA
